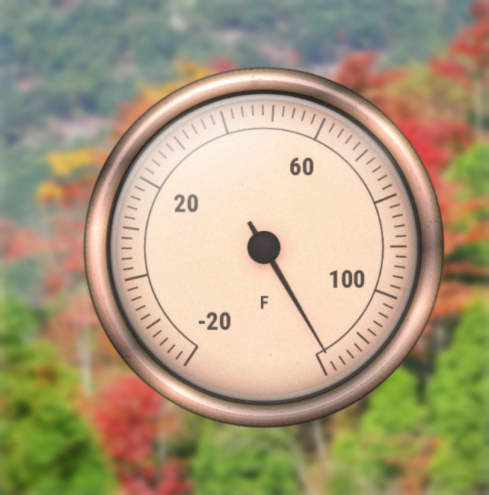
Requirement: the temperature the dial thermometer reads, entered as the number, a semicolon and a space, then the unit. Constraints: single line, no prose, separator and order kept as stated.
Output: 118; °F
